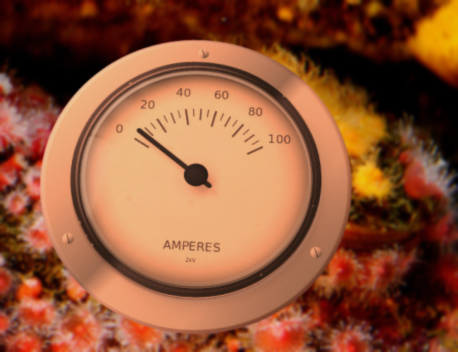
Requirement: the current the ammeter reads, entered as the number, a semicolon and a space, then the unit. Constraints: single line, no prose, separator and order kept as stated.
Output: 5; A
